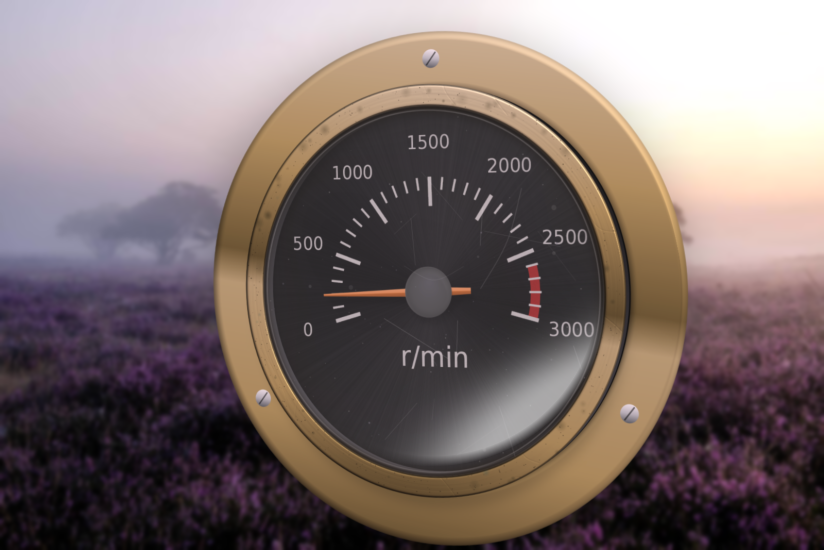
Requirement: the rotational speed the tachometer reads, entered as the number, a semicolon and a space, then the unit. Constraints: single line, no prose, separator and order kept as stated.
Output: 200; rpm
